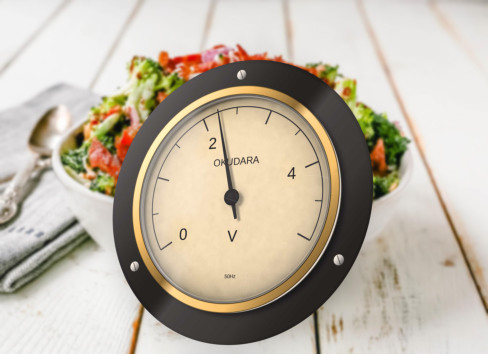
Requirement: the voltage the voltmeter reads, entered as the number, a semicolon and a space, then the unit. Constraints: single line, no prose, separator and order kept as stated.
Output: 2.25; V
